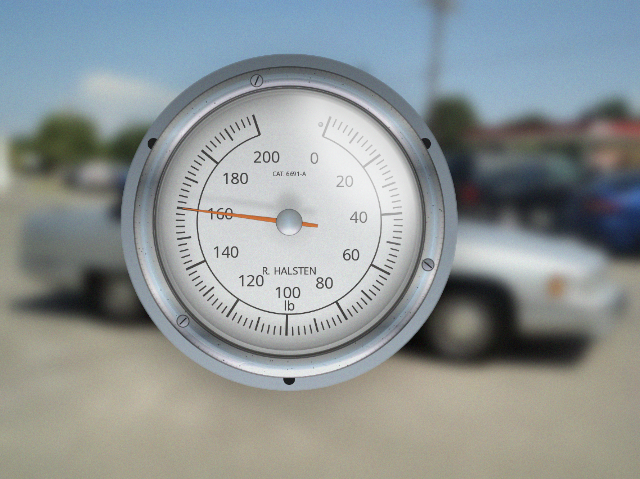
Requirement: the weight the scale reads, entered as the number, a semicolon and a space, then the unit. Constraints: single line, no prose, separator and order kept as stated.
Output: 160; lb
